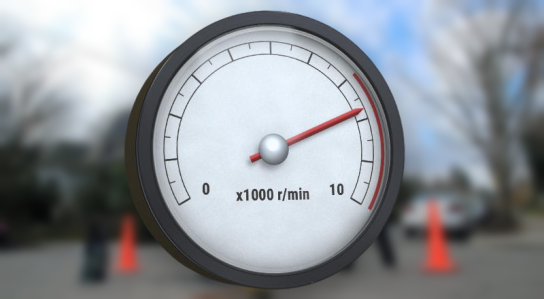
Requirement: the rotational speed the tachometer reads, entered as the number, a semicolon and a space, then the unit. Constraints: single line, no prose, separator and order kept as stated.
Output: 7750; rpm
